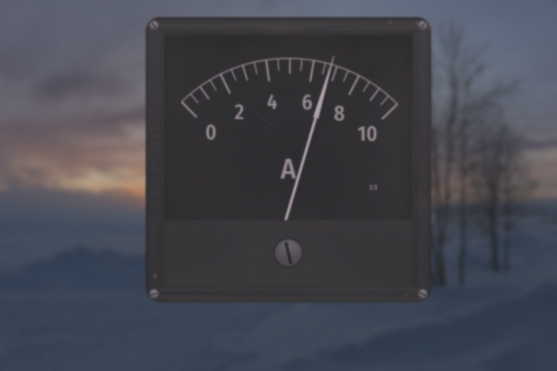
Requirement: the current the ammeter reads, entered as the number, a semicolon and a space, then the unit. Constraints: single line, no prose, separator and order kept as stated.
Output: 6.75; A
